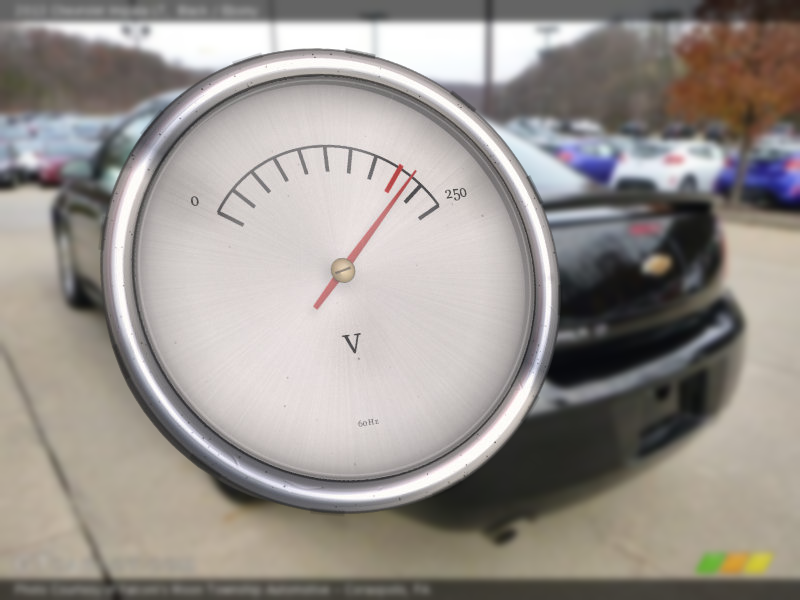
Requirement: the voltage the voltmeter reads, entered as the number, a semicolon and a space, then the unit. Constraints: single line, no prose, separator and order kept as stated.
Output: 212.5; V
